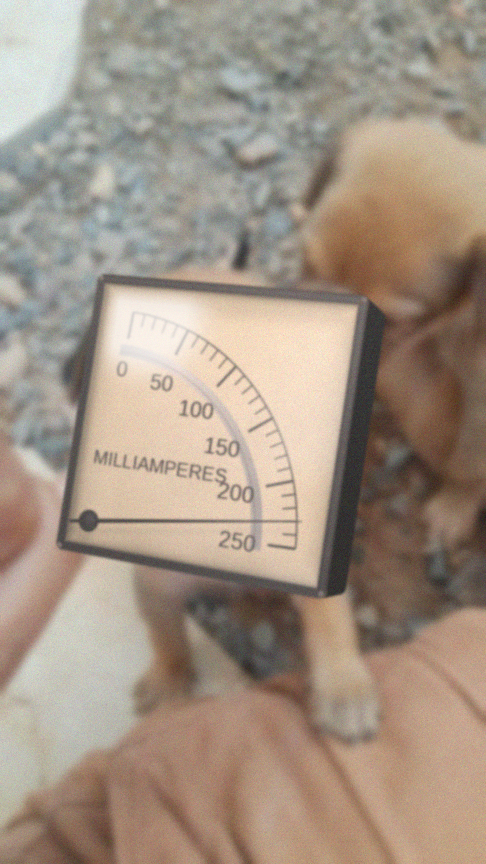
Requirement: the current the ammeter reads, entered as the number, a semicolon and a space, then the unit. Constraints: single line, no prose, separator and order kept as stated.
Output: 230; mA
